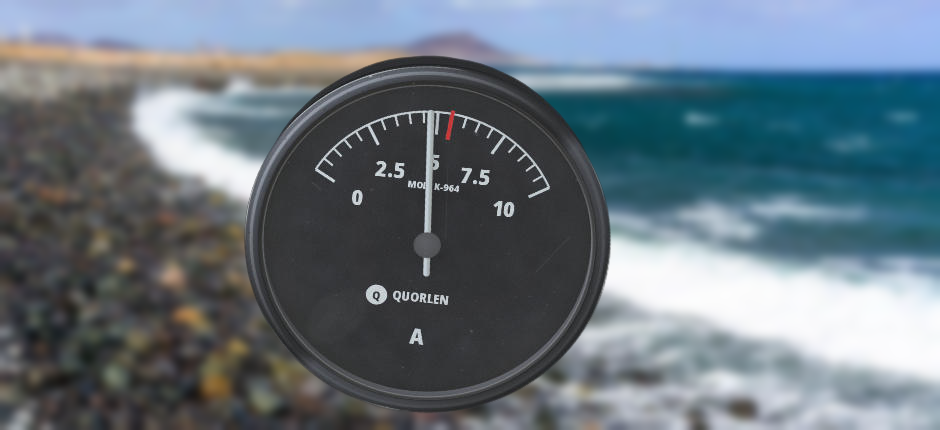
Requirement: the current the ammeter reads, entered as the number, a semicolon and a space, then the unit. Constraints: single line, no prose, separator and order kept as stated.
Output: 4.75; A
